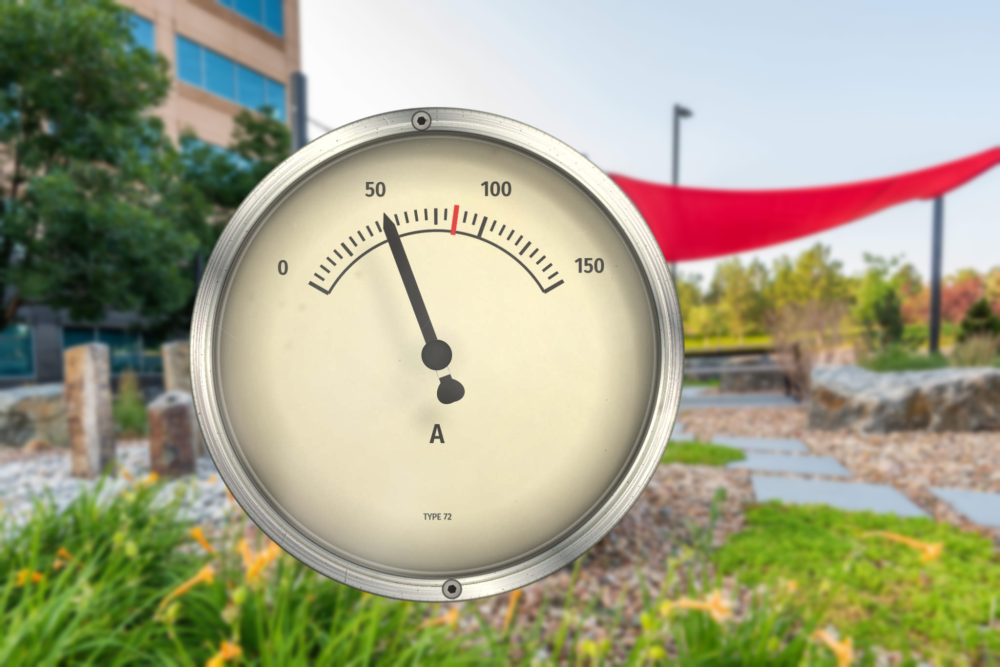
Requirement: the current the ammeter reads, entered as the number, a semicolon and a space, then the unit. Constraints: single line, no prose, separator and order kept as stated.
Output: 50; A
